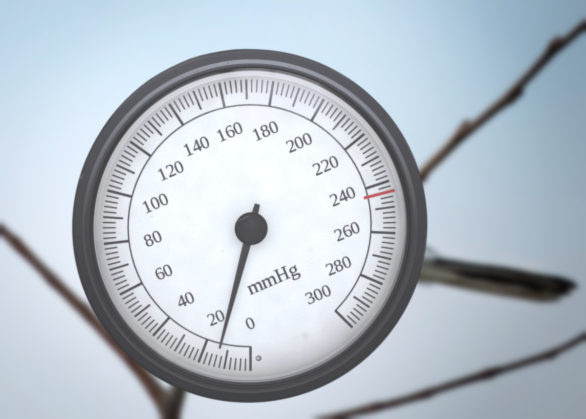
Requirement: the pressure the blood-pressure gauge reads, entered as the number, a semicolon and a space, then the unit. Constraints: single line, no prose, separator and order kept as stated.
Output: 14; mmHg
